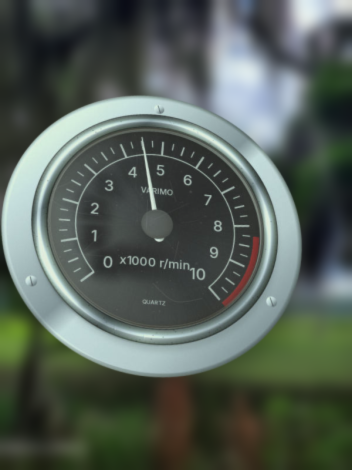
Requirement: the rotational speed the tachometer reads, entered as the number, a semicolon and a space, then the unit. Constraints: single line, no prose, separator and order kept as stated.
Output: 4500; rpm
